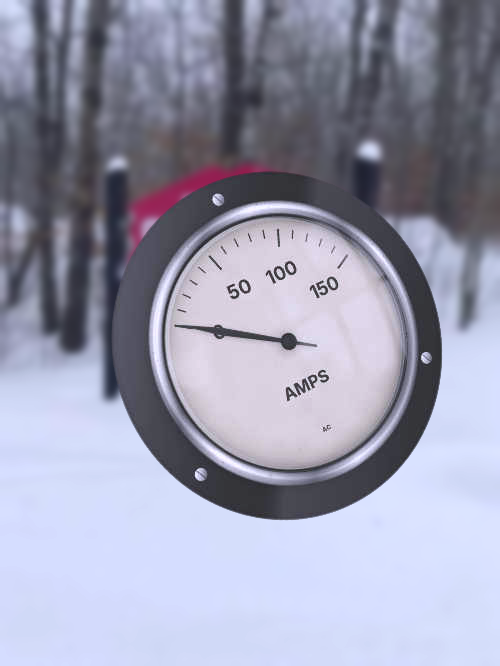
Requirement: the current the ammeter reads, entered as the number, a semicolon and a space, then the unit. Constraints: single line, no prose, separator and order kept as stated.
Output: 0; A
